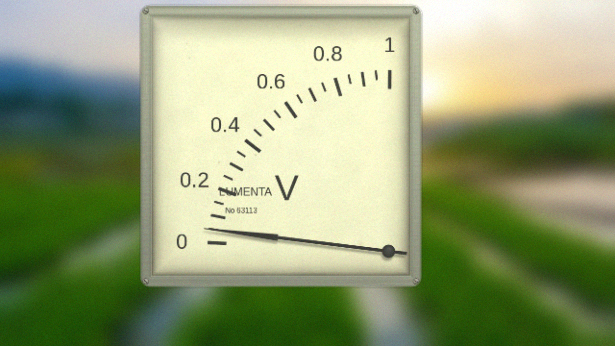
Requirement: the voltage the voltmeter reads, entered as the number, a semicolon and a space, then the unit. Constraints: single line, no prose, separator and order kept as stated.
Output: 0.05; V
